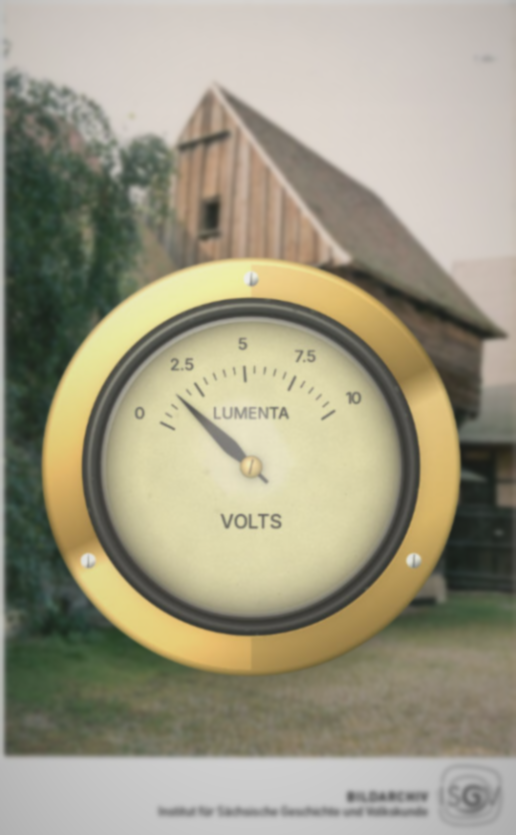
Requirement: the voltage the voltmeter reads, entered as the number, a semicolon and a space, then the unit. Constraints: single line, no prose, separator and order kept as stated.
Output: 1.5; V
